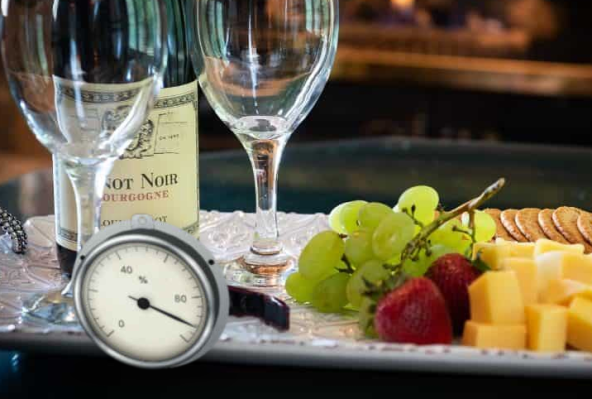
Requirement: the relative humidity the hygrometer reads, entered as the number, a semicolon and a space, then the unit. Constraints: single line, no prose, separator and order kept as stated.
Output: 92; %
